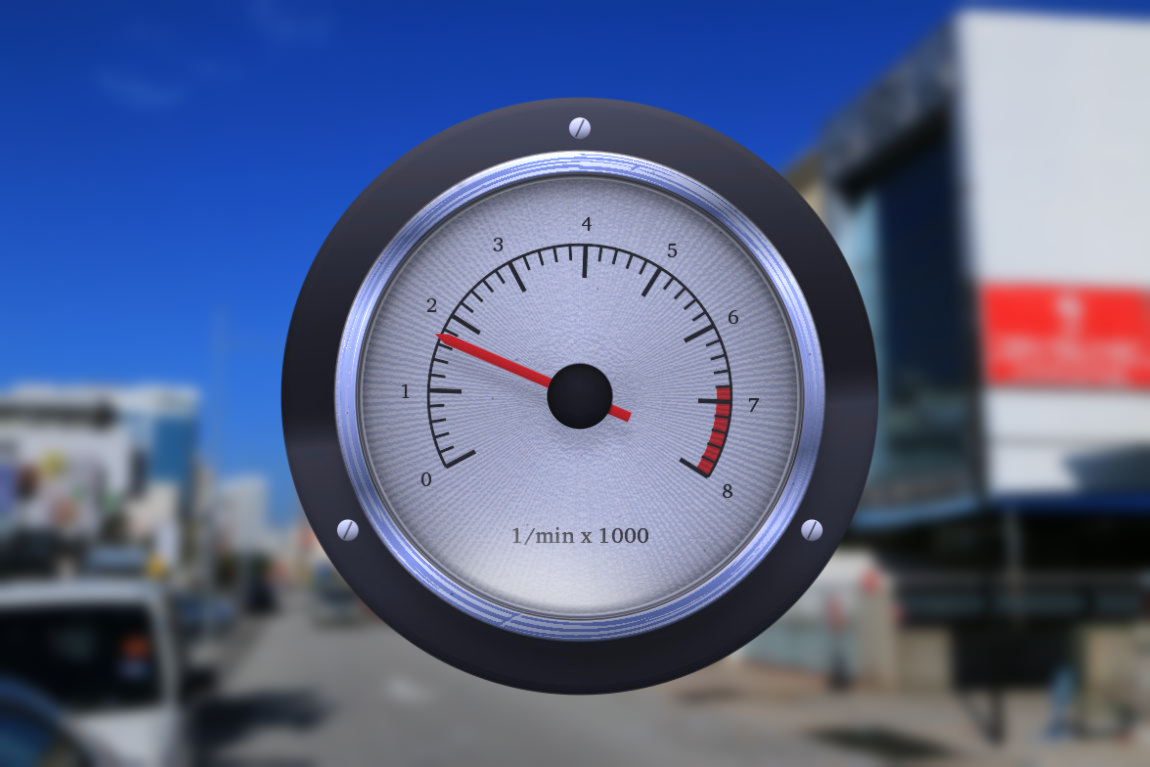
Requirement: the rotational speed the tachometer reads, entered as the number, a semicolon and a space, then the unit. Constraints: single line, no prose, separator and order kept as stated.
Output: 1700; rpm
